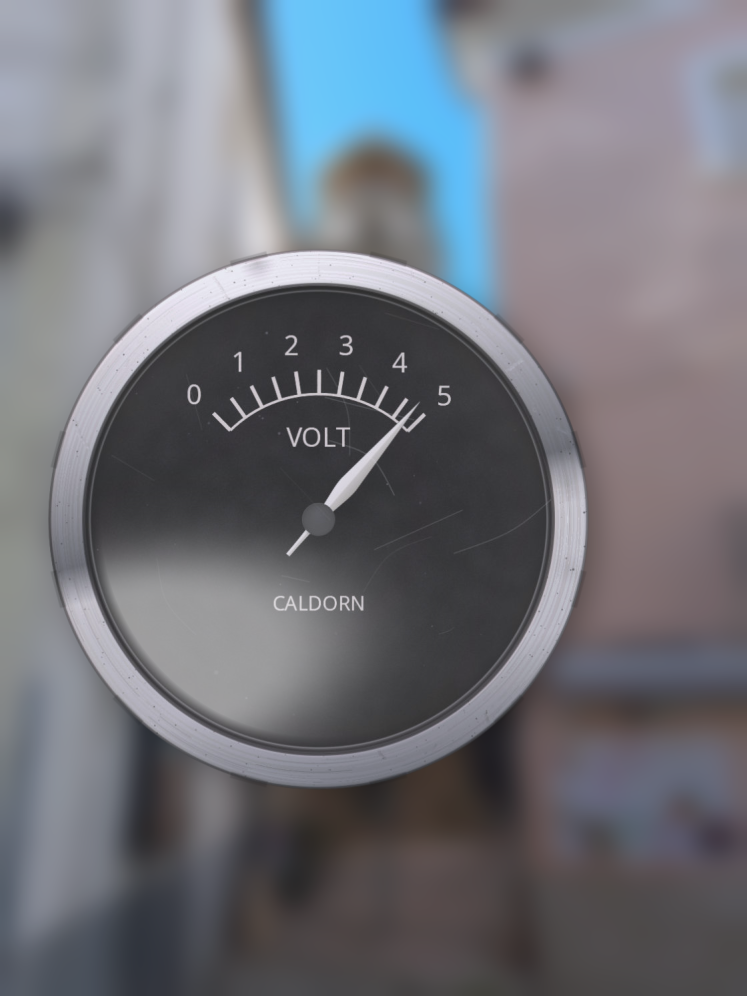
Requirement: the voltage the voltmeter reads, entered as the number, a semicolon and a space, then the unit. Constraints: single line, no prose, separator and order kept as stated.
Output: 4.75; V
